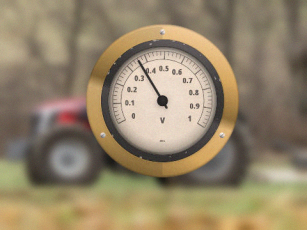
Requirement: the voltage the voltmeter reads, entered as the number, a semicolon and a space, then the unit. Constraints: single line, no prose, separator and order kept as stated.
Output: 0.36; V
